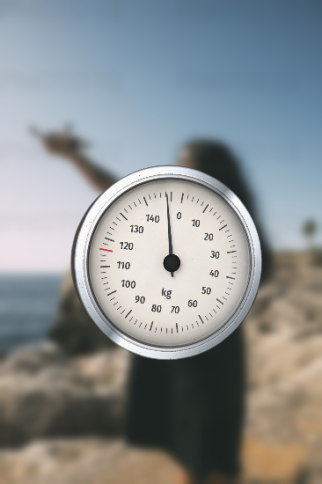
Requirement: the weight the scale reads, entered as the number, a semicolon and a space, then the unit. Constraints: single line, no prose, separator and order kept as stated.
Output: 148; kg
